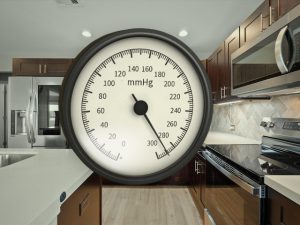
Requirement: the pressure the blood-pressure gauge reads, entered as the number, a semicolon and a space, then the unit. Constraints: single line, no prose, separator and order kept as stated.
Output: 290; mmHg
